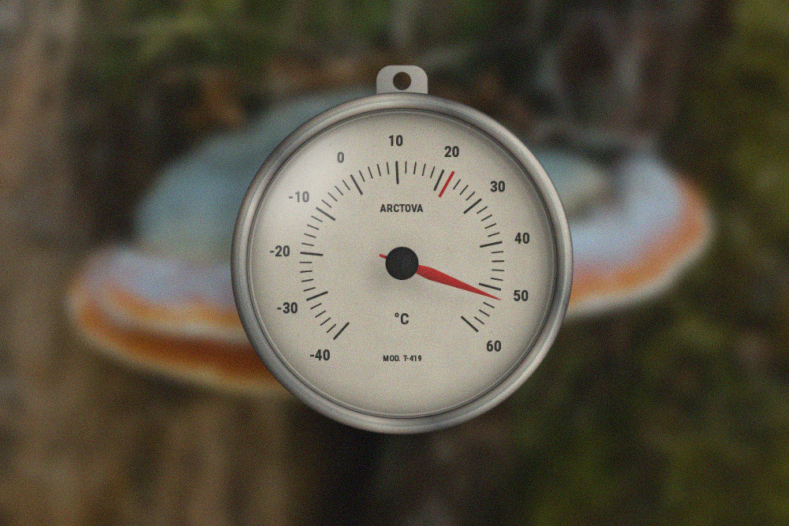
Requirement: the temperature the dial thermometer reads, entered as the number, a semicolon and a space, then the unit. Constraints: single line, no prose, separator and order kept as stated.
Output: 52; °C
